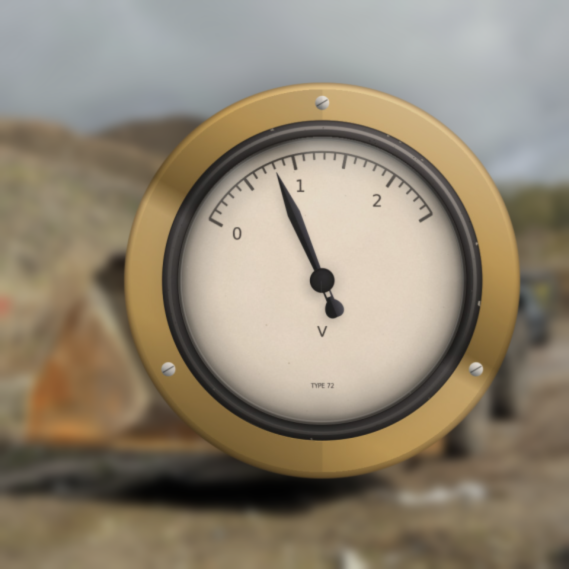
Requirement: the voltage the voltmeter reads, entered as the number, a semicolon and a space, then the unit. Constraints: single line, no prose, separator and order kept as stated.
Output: 0.8; V
